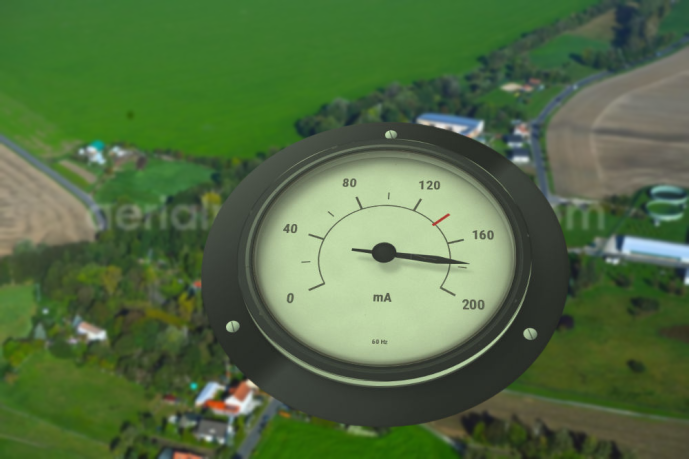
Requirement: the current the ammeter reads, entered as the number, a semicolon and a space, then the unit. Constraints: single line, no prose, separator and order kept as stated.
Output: 180; mA
